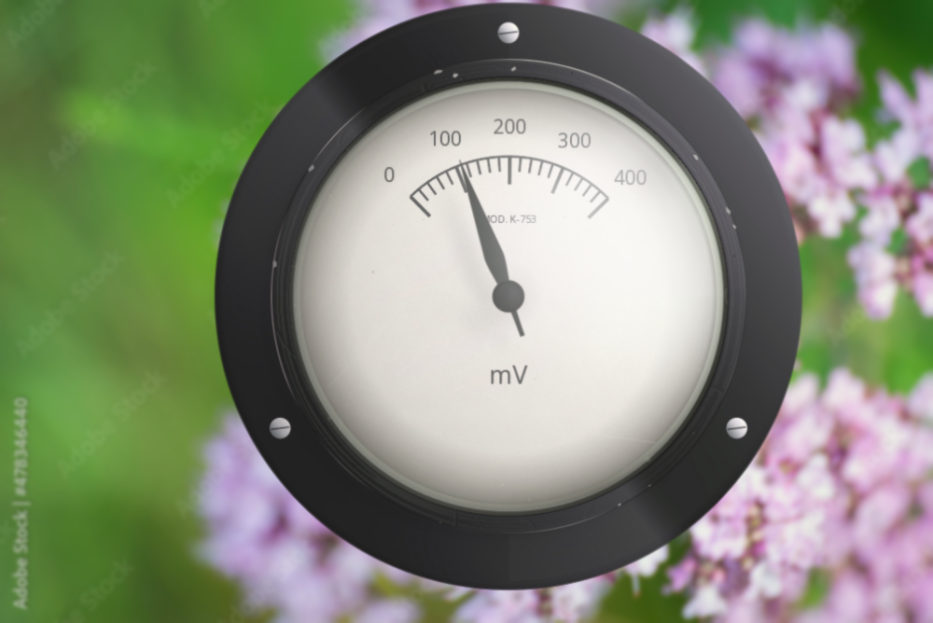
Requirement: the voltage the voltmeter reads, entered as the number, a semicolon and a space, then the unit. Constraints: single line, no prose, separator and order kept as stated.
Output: 110; mV
